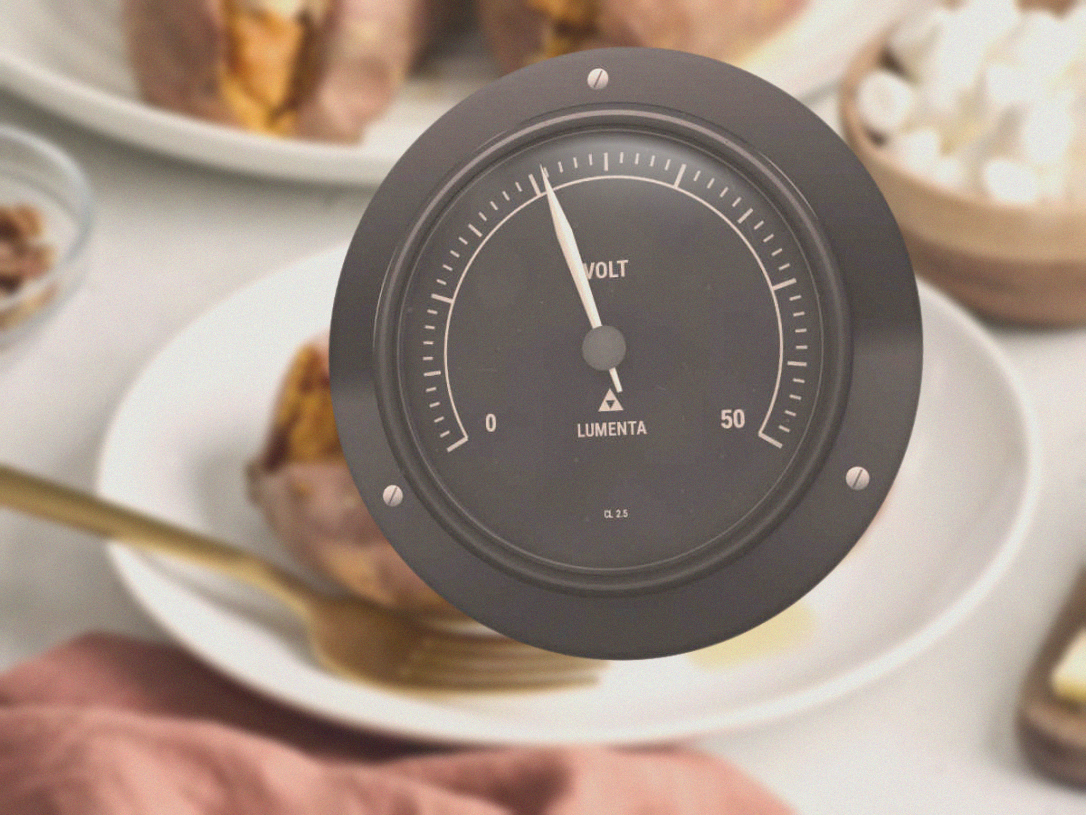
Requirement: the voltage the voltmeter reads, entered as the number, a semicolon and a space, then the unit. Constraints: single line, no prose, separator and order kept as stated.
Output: 21; V
